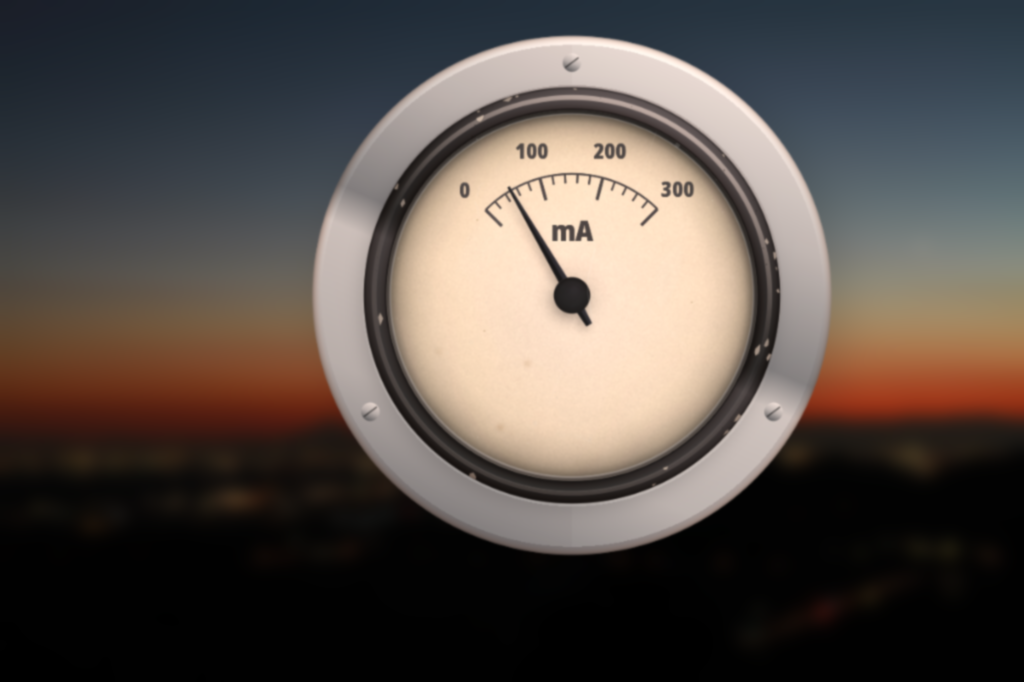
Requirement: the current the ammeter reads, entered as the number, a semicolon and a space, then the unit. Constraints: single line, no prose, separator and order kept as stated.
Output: 50; mA
